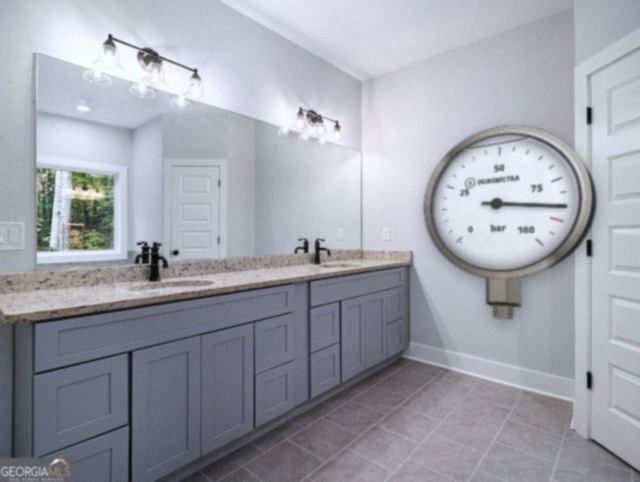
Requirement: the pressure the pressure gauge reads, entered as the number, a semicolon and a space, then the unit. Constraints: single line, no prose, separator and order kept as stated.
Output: 85; bar
